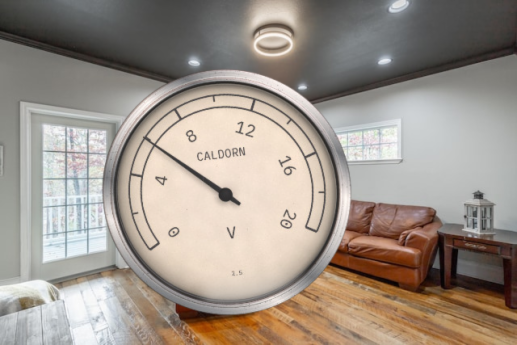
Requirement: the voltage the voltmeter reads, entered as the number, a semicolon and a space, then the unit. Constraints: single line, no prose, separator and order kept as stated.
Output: 6; V
